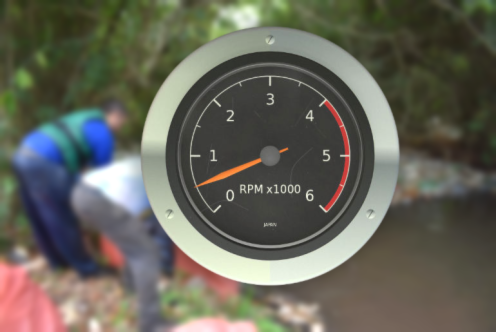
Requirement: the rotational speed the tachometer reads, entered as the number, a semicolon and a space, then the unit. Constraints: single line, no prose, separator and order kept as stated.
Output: 500; rpm
